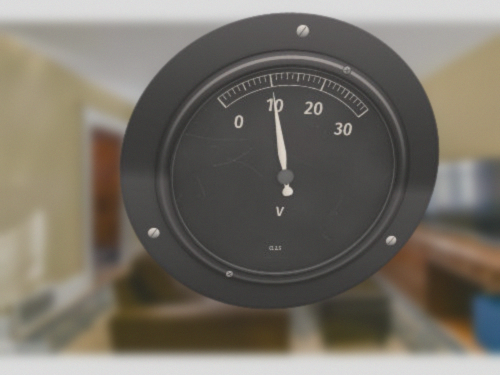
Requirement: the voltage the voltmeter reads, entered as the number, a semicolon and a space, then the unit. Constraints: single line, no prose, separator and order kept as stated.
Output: 10; V
